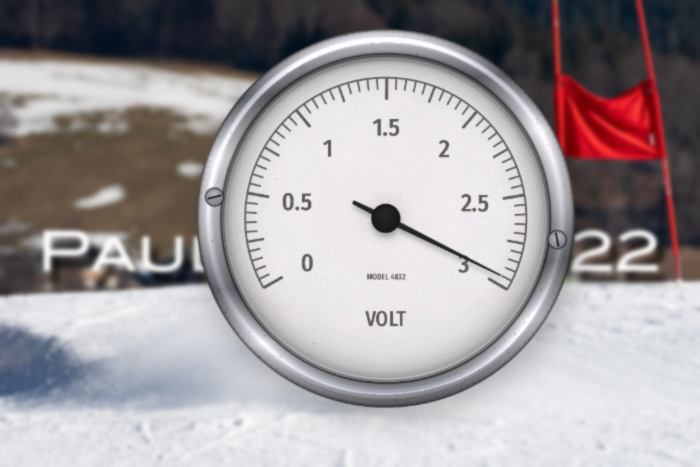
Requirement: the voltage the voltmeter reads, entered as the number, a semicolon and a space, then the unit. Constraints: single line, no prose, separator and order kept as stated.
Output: 2.95; V
